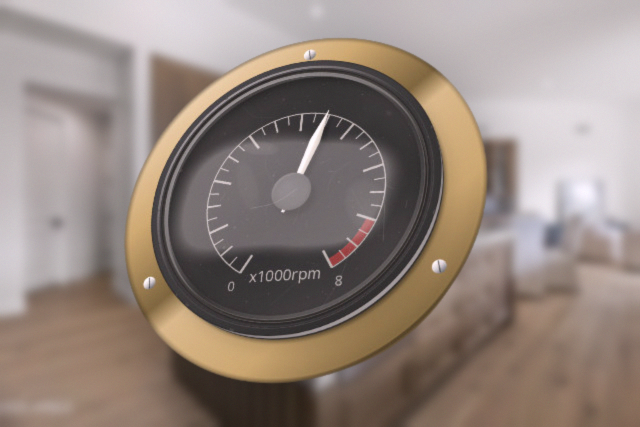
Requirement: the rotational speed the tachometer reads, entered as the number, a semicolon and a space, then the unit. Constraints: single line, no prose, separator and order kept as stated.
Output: 4500; rpm
